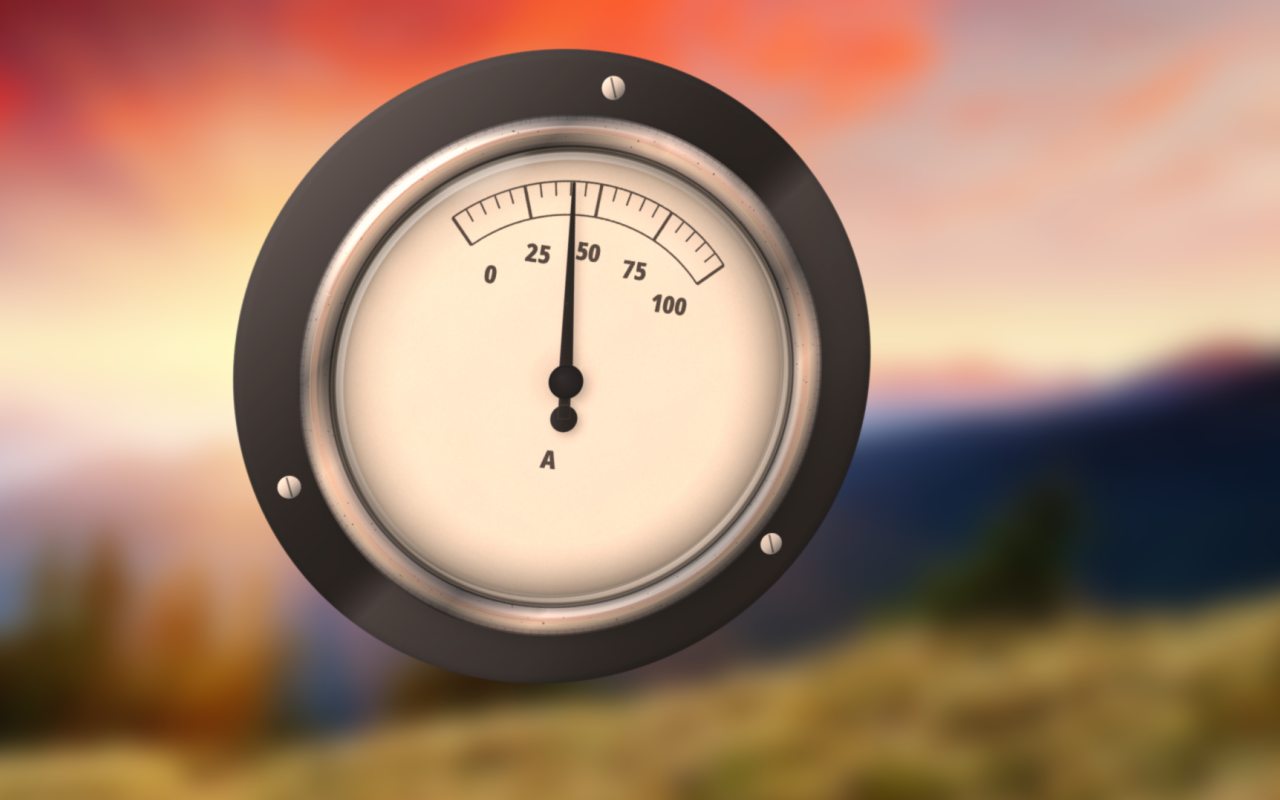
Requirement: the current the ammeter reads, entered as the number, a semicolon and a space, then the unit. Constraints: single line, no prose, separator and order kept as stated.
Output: 40; A
